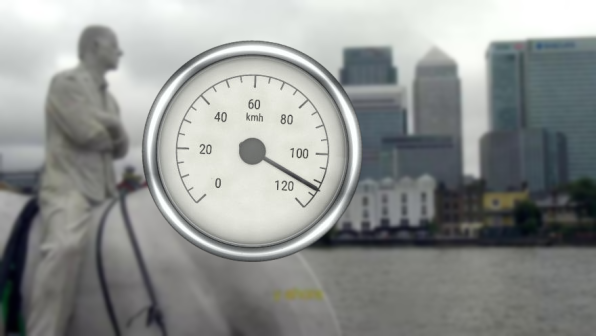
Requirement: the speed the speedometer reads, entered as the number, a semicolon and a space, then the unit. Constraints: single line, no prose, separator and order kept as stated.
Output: 112.5; km/h
